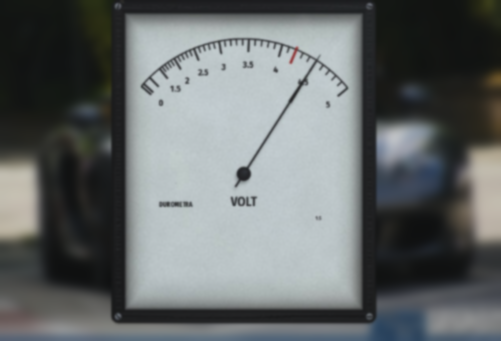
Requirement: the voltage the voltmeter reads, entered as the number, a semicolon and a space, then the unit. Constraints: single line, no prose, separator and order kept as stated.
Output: 4.5; V
